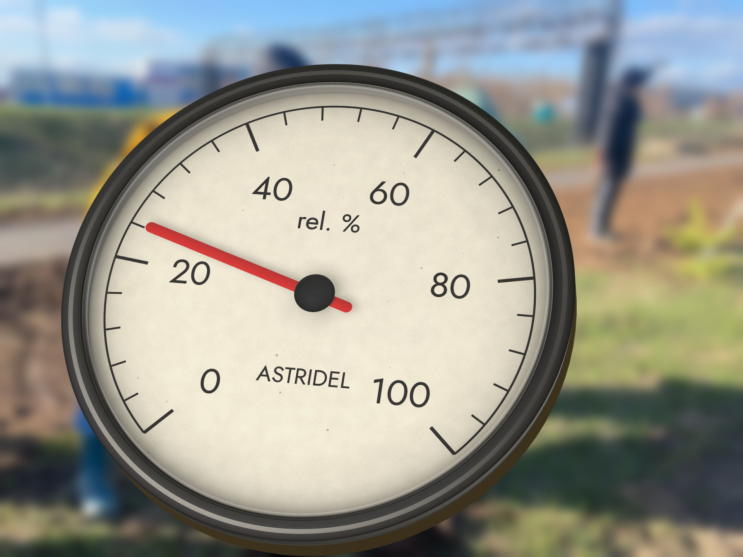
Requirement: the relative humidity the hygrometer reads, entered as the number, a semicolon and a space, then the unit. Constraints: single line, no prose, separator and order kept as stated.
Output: 24; %
